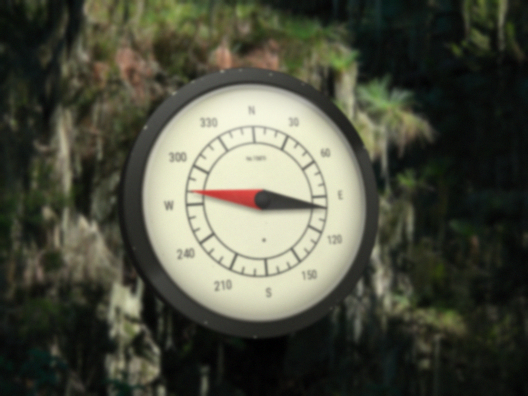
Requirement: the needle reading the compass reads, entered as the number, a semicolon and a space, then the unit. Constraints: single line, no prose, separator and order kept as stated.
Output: 280; °
